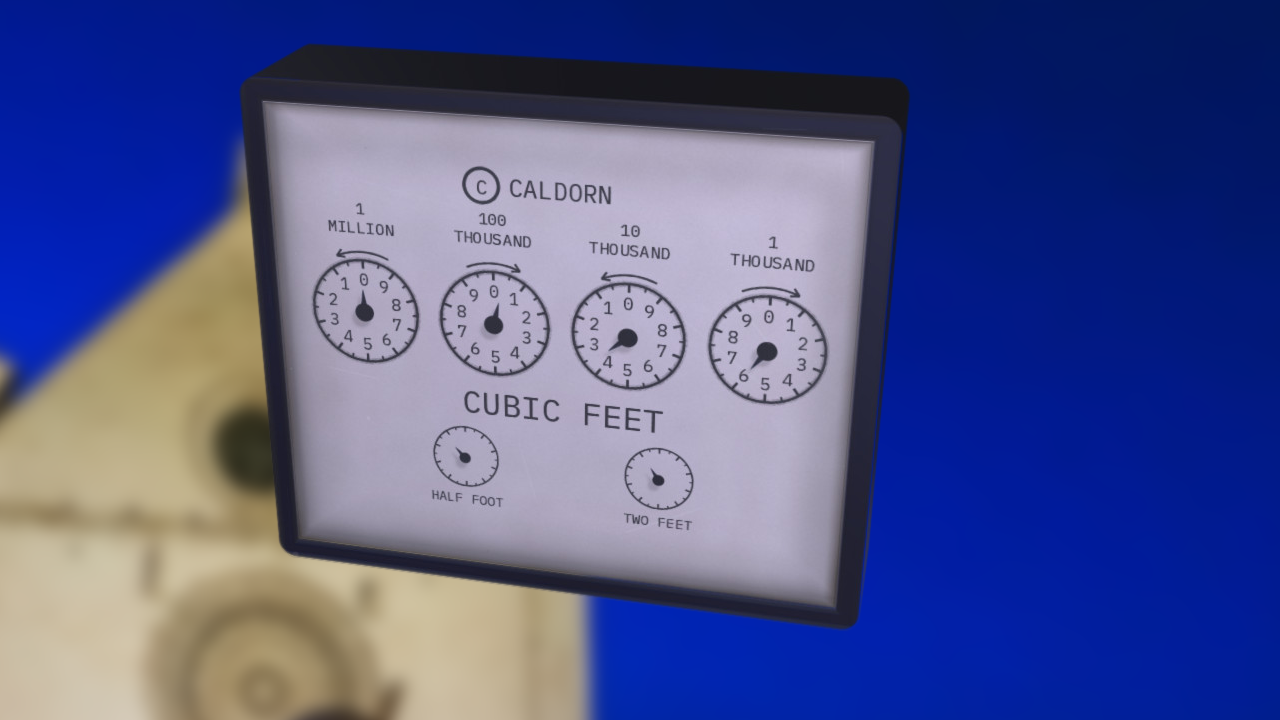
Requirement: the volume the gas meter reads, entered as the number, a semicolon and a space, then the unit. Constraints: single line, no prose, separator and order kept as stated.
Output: 3600; ft³
